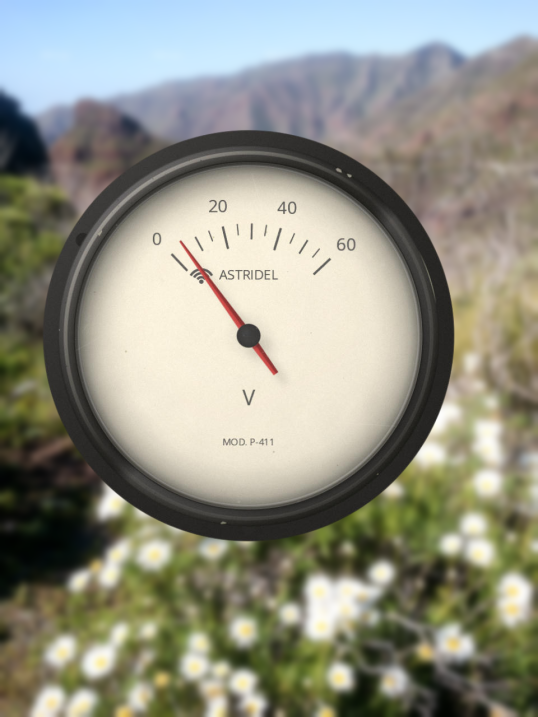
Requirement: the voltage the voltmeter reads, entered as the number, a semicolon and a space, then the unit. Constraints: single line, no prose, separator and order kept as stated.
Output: 5; V
